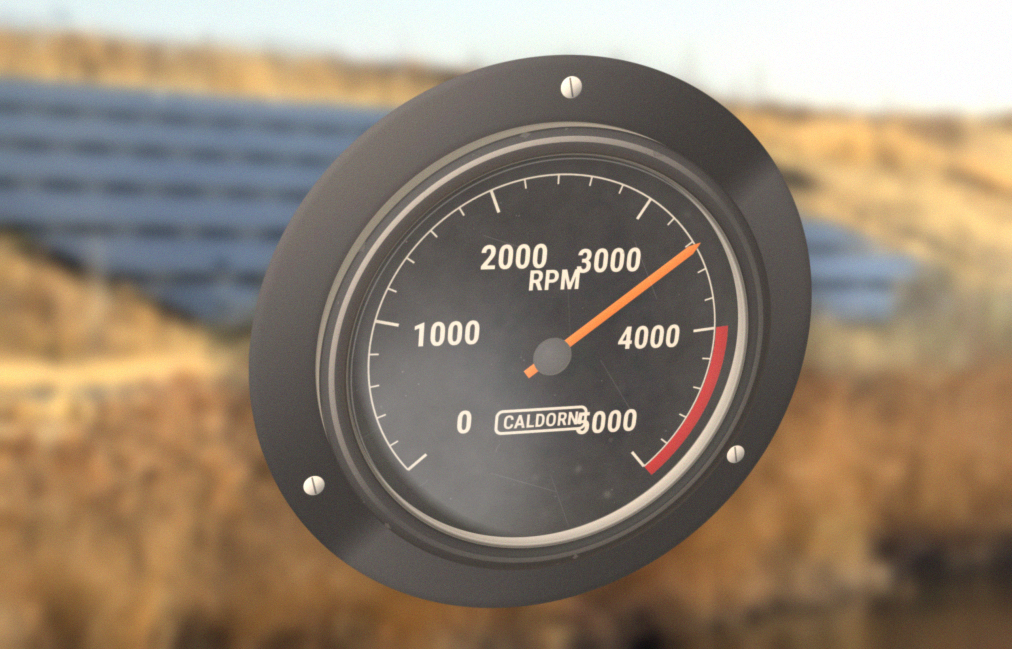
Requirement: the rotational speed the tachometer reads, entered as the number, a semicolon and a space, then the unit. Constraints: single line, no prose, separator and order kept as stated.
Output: 3400; rpm
